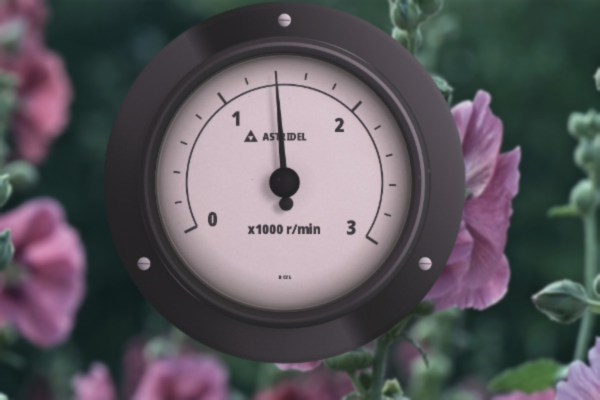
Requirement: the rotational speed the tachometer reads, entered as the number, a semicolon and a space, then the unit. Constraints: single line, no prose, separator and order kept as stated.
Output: 1400; rpm
